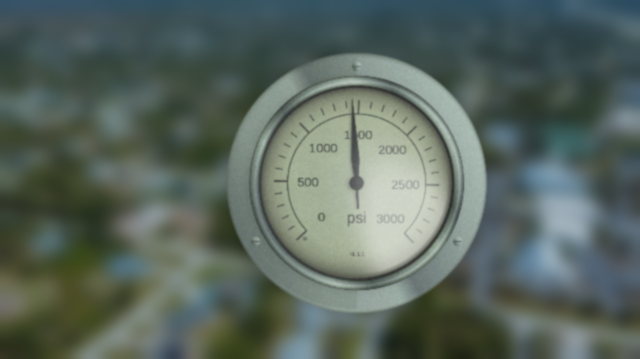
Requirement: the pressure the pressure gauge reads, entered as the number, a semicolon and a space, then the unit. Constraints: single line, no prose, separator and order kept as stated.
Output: 1450; psi
